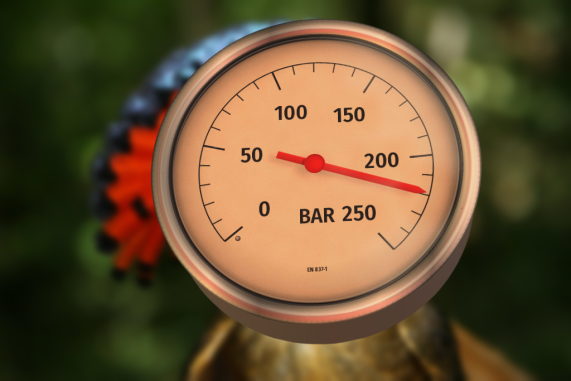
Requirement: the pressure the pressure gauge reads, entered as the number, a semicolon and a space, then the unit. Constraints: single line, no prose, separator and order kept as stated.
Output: 220; bar
